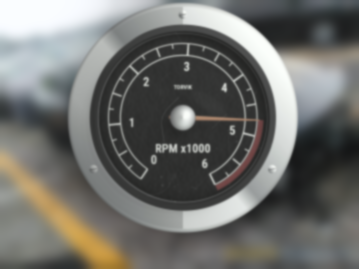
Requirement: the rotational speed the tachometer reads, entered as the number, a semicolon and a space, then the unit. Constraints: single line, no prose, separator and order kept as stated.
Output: 4750; rpm
